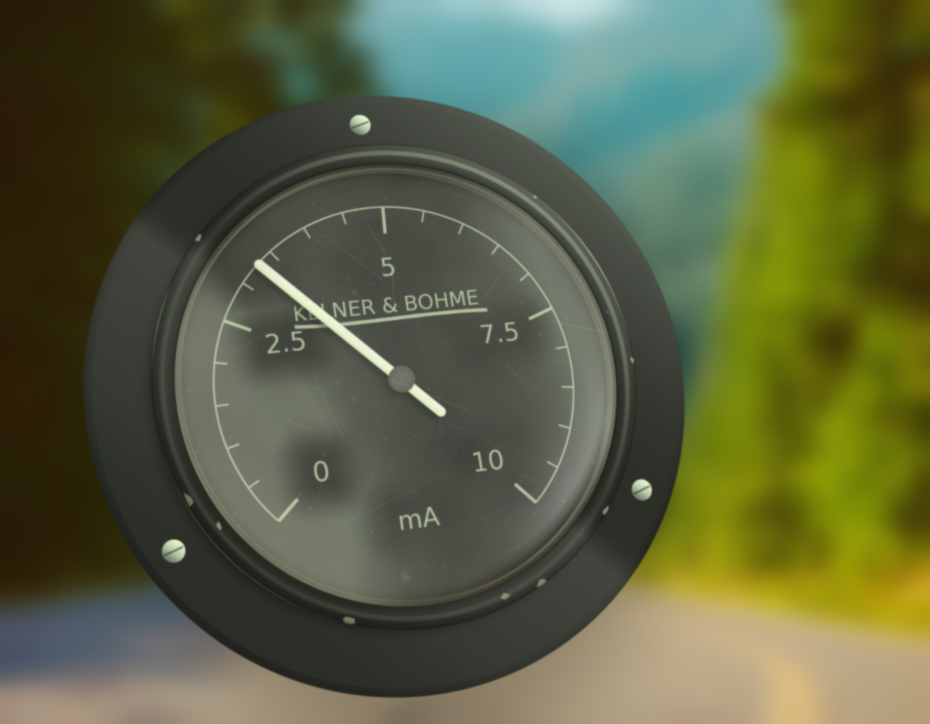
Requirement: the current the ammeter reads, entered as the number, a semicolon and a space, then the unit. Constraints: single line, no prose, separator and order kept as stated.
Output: 3.25; mA
